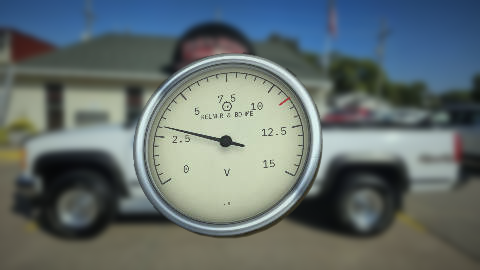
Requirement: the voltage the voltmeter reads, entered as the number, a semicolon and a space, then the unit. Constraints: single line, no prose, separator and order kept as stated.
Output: 3; V
